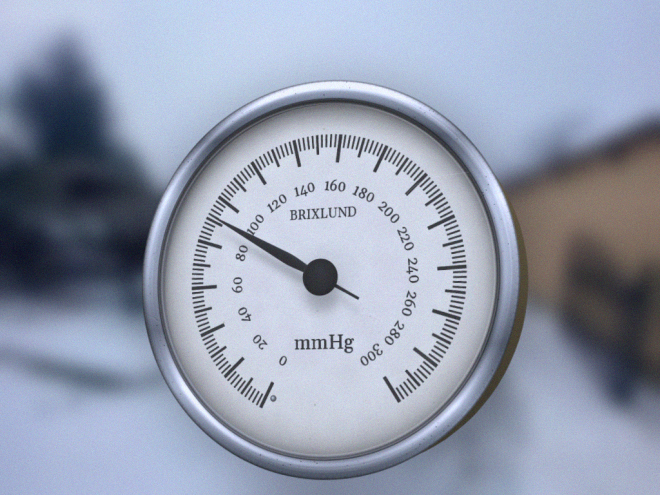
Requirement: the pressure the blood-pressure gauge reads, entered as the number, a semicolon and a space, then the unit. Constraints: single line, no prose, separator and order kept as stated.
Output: 92; mmHg
